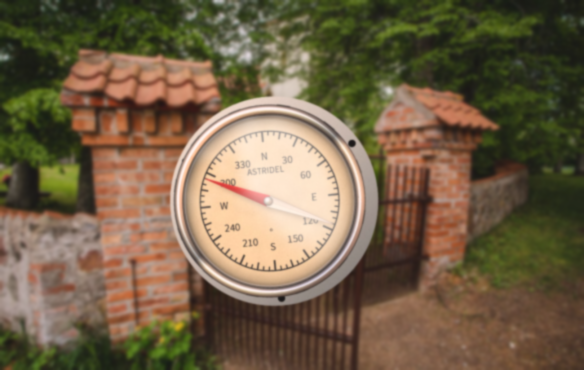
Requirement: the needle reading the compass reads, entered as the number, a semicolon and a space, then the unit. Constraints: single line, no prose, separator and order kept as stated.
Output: 295; °
